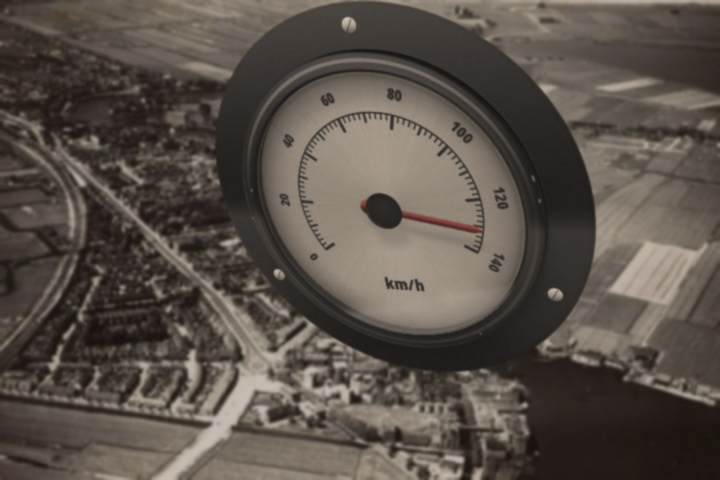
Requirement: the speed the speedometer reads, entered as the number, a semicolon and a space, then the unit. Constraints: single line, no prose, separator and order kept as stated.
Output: 130; km/h
